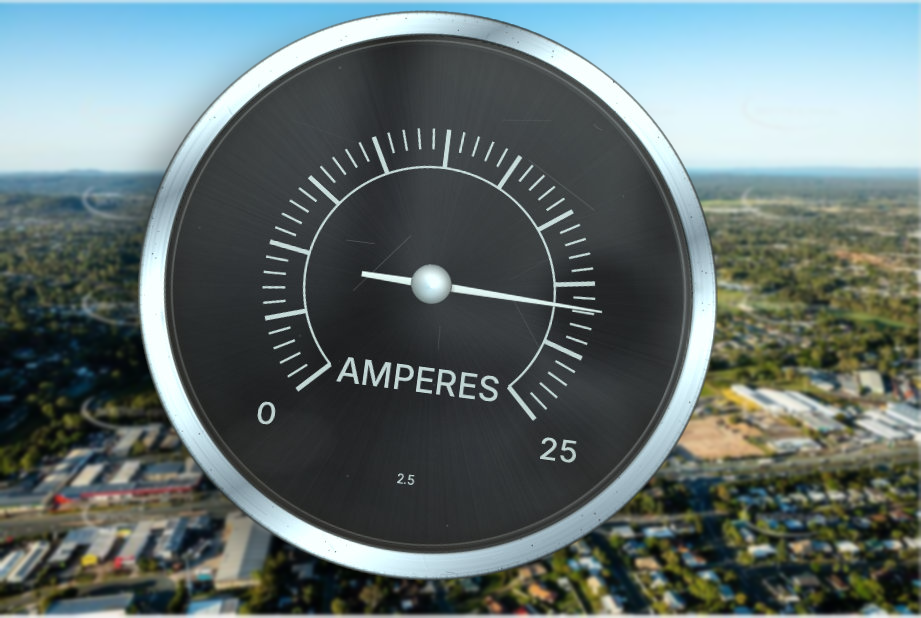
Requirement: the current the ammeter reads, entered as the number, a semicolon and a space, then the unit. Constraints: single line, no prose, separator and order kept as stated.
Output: 21; A
